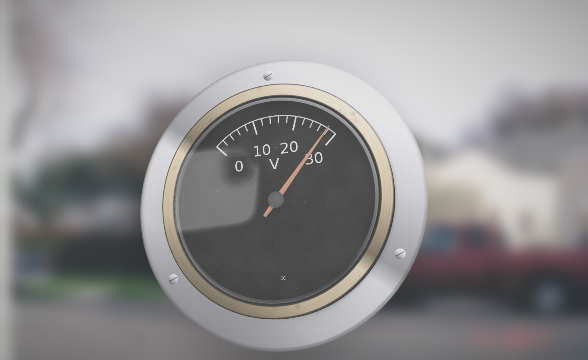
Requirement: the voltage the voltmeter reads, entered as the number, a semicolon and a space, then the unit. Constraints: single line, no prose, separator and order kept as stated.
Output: 28; V
